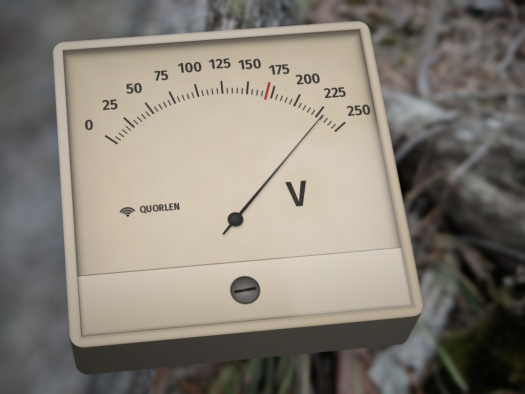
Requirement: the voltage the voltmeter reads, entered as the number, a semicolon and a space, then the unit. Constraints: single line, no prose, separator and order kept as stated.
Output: 230; V
